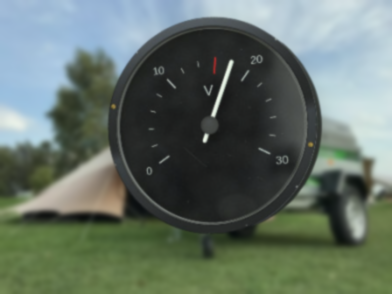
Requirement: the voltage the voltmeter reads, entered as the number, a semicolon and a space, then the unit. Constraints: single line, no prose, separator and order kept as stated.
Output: 18; V
